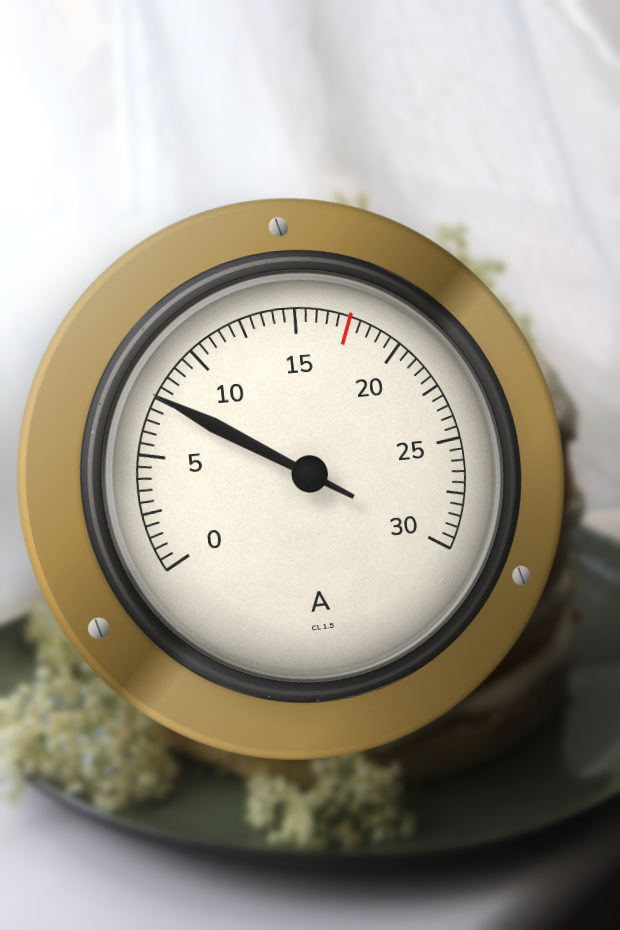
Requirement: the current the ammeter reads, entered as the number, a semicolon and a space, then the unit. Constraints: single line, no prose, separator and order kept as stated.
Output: 7.5; A
